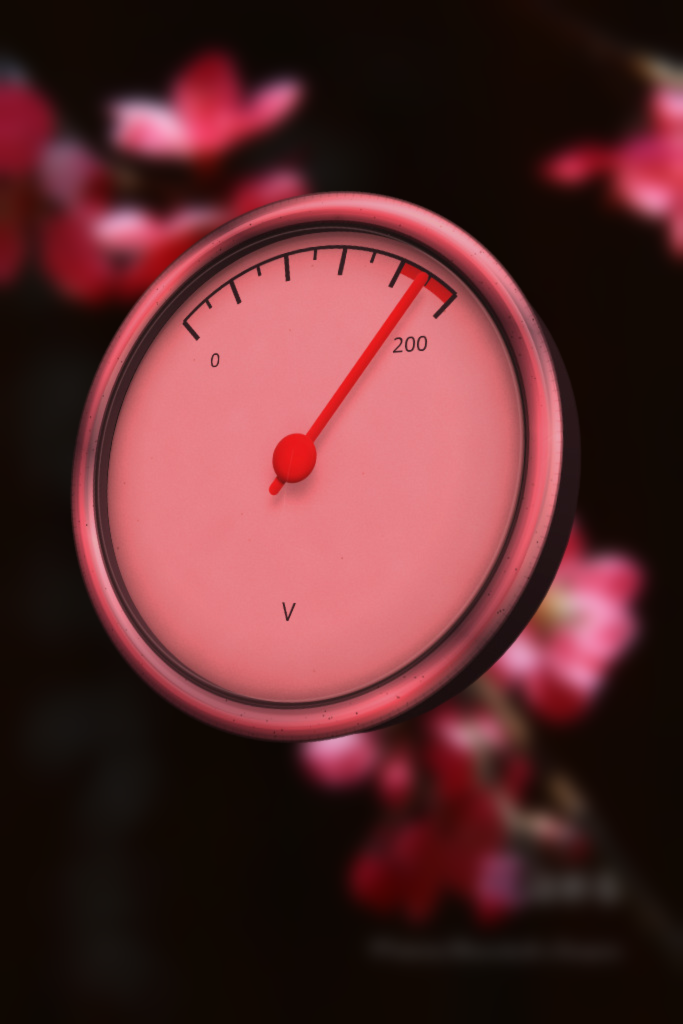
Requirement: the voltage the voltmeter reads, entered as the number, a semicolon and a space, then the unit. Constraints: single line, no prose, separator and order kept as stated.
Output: 180; V
